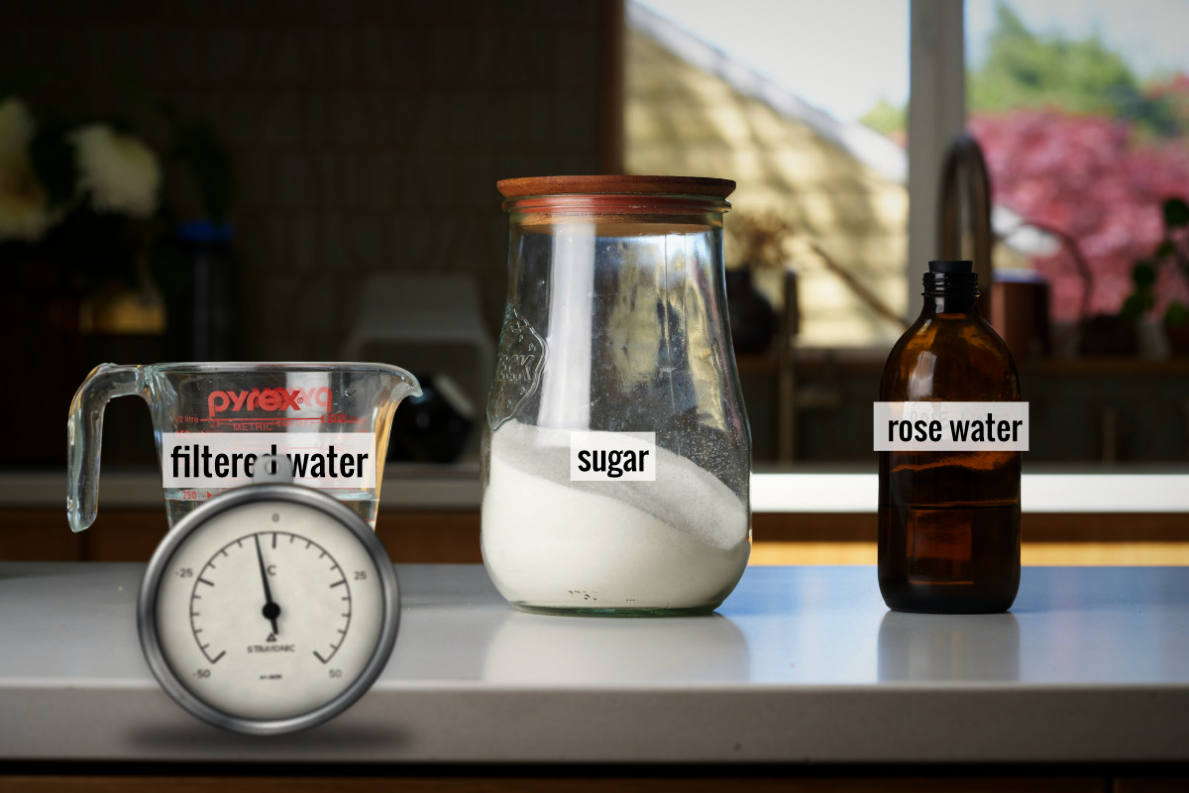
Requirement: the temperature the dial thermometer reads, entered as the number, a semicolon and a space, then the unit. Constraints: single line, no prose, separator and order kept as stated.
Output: -5; °C
